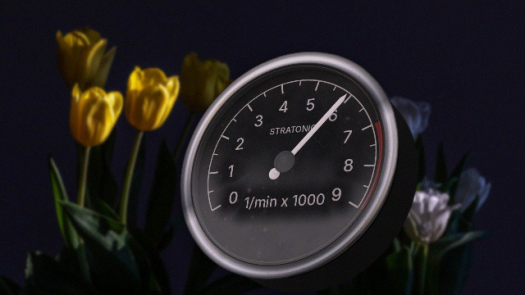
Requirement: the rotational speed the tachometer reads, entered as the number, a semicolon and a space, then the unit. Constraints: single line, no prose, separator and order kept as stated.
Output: 6000; rpm
